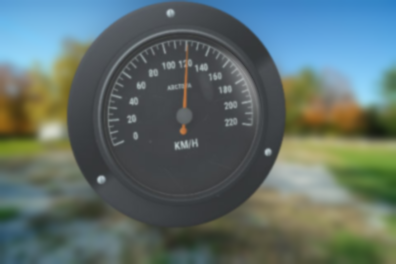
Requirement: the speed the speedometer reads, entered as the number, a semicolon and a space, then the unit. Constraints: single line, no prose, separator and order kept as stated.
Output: 120; km/h
